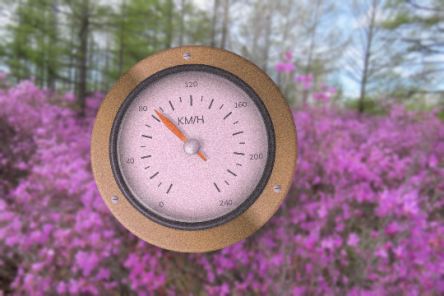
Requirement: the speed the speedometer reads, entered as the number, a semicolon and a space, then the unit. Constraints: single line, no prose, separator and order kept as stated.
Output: 85; km/h
